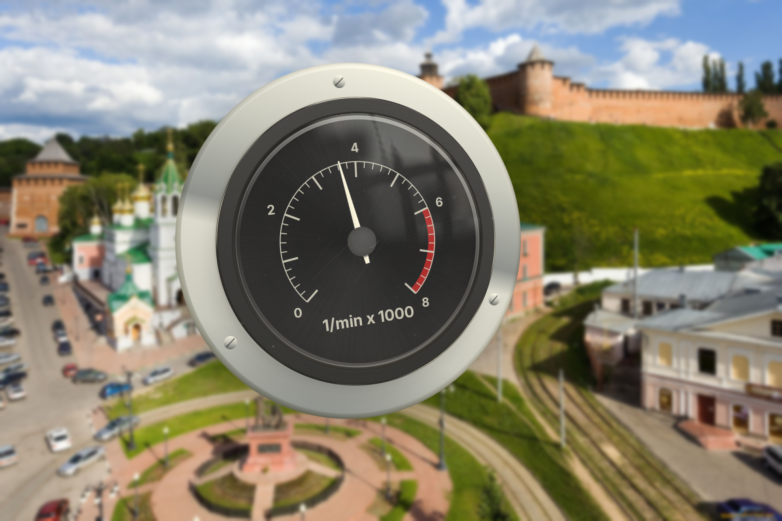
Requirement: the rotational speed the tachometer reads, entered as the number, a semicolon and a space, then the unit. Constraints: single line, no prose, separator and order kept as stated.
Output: 3600; rpm
